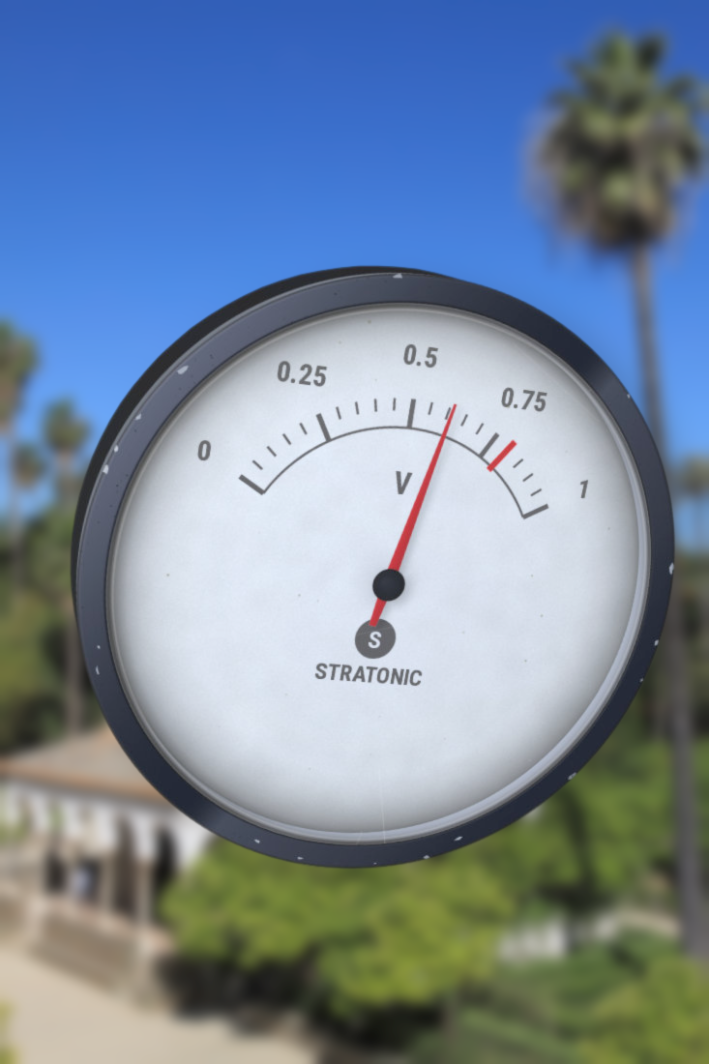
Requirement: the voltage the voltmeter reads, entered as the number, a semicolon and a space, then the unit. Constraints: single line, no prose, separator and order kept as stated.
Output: 0.6; V
